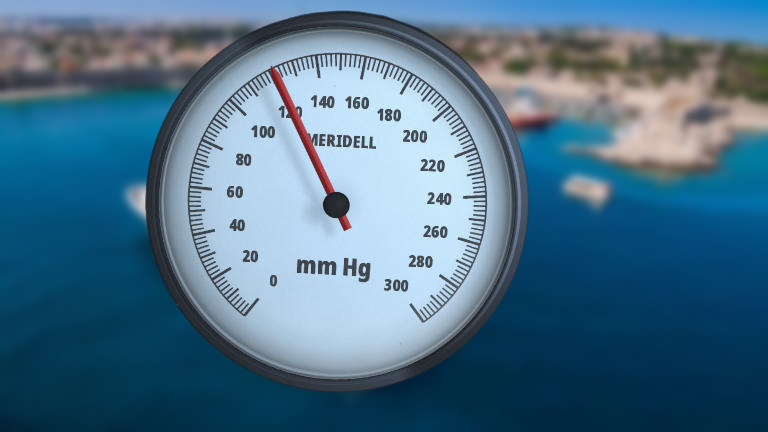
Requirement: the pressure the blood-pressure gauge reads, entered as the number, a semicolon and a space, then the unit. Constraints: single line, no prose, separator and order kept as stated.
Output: 122; mmHg
